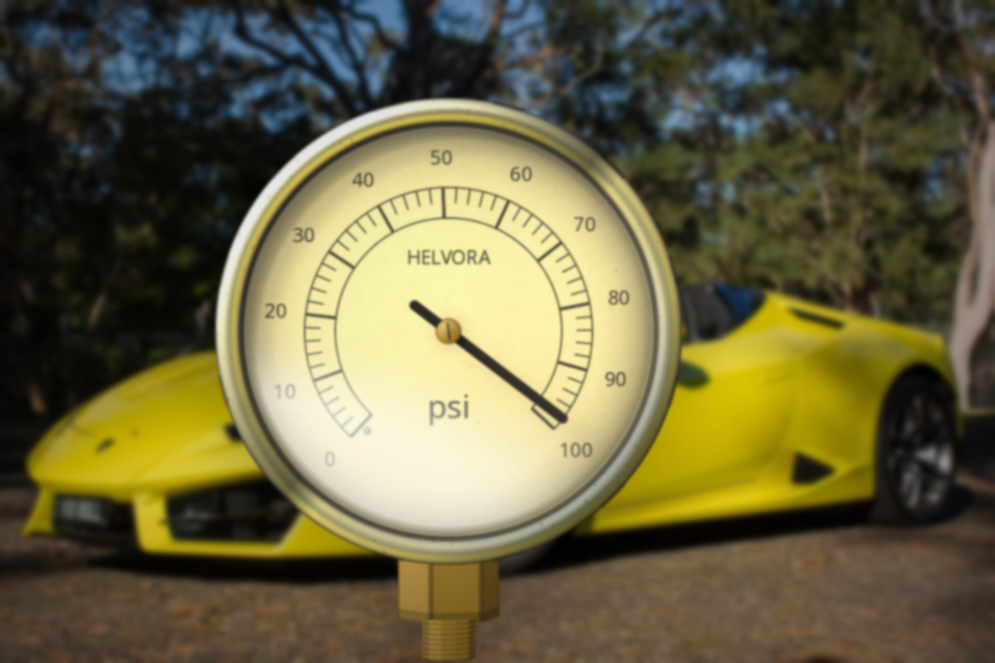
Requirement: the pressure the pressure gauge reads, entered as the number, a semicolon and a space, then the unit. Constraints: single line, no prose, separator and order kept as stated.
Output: 98; psi
